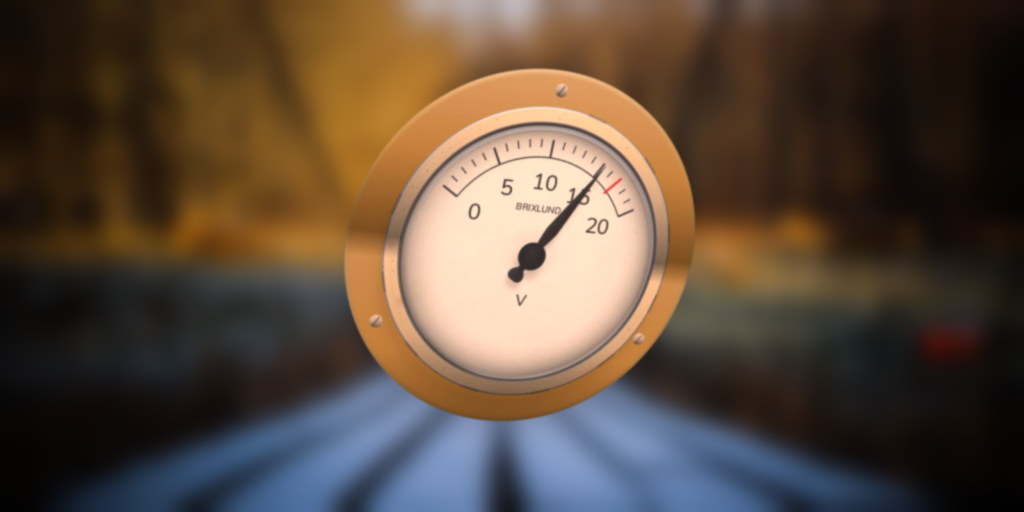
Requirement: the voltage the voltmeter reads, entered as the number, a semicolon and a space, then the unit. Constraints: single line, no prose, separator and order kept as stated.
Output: 15; V
